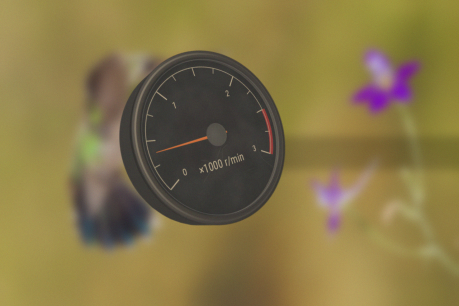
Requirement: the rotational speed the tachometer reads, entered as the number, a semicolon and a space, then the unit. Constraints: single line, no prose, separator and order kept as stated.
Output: 375; rpm
